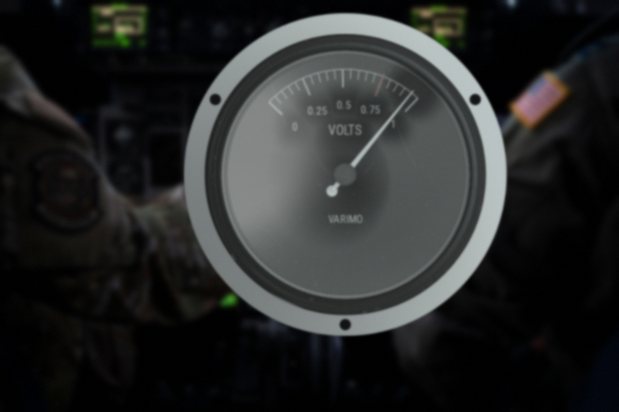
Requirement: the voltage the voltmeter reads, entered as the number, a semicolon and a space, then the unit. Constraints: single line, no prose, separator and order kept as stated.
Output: 0.95; V
